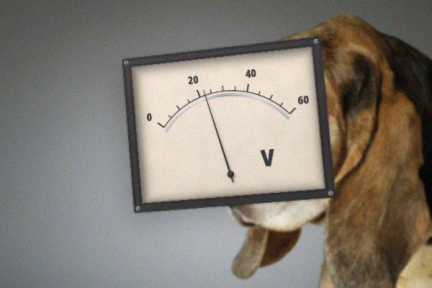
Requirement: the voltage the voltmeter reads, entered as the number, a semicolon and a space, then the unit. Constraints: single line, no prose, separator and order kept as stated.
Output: 22.5; V
